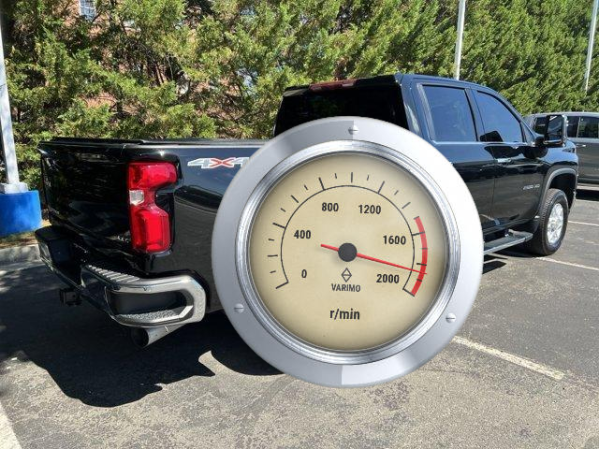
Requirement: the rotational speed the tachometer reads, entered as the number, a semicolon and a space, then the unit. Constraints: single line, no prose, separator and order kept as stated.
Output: 1850; rpm
